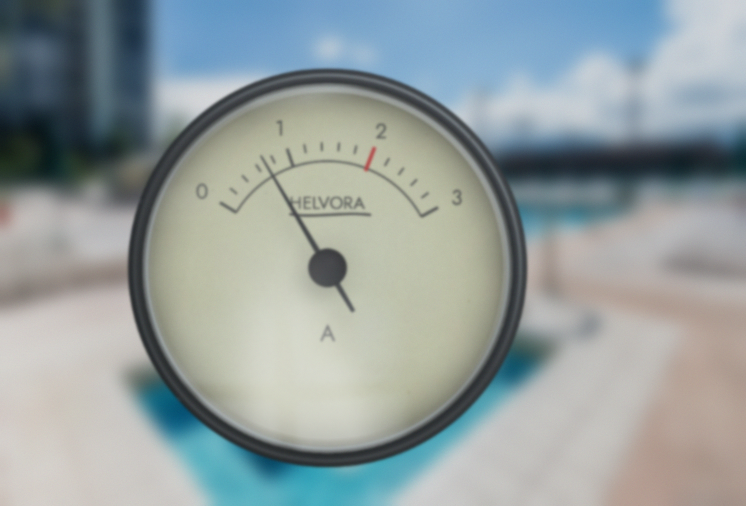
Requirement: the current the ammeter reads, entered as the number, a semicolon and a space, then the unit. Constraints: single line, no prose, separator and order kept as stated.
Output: 0.7; A
